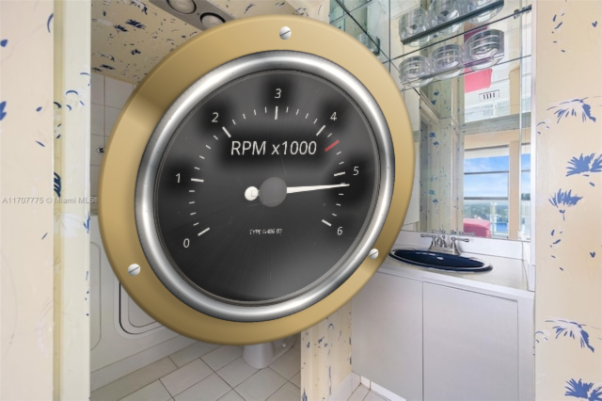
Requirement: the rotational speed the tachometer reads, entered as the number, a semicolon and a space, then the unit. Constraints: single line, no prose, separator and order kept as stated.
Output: 5200; rpm
